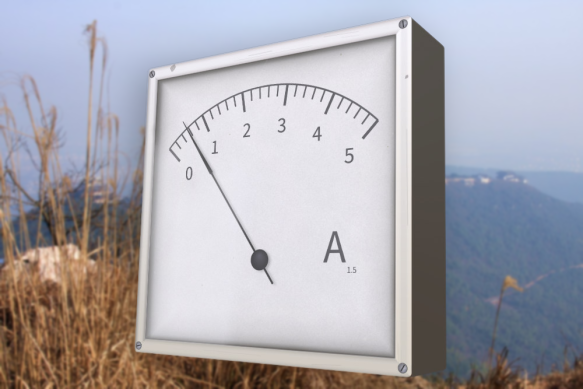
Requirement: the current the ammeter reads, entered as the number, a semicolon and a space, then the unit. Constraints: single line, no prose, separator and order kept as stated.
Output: 0.6; A
